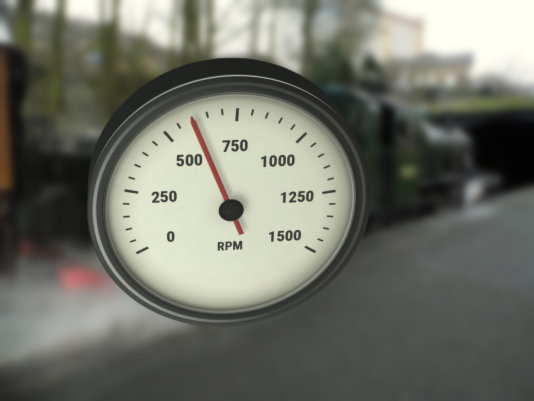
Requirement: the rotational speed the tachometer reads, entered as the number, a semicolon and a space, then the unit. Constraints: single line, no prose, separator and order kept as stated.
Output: 600; rpm
